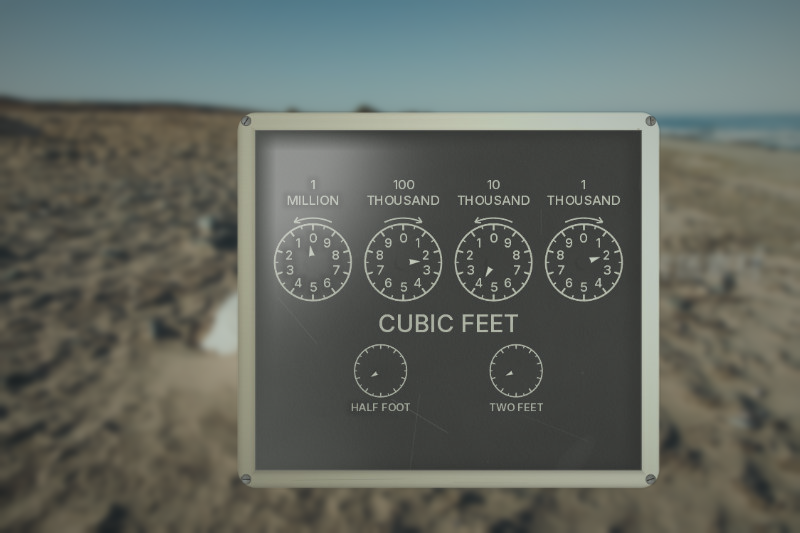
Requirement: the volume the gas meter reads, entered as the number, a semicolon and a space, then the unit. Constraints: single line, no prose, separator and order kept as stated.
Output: 24200; ft³
